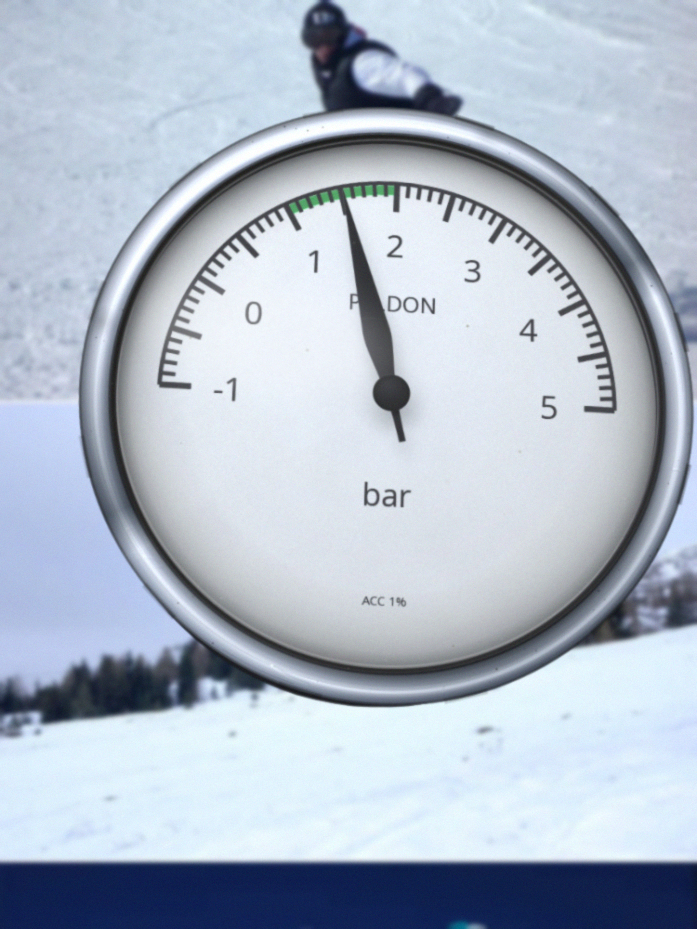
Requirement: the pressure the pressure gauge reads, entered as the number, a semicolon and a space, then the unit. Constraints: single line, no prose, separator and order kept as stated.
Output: 1.5; bar
